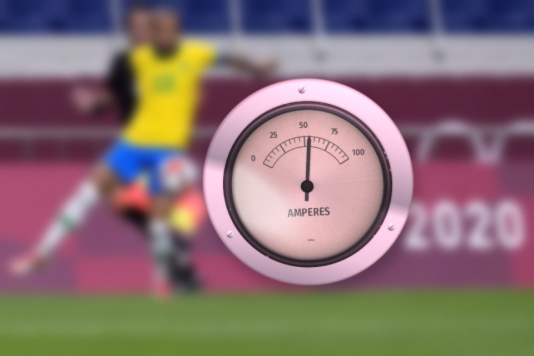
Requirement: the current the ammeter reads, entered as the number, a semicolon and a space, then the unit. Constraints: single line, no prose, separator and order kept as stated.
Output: 55; A
